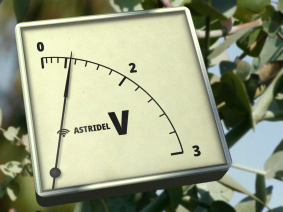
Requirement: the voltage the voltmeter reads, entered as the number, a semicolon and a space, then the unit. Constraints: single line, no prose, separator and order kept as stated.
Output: 1.1; V
